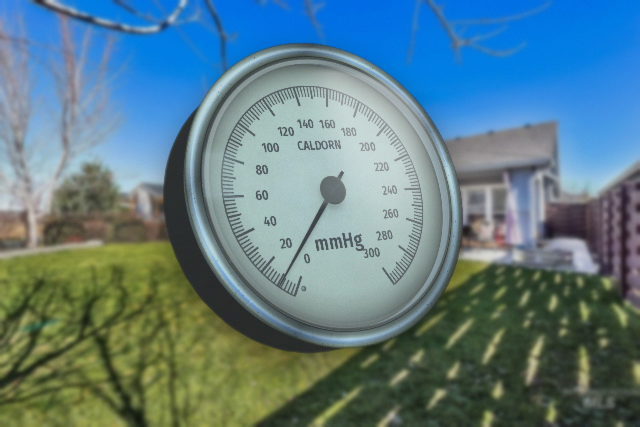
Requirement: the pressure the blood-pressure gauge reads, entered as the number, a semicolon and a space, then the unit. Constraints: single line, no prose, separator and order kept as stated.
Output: 10; mmHg
